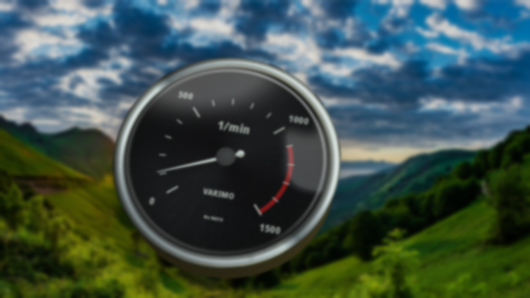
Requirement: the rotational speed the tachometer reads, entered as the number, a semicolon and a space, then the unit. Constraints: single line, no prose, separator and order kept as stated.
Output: 100; rpm
